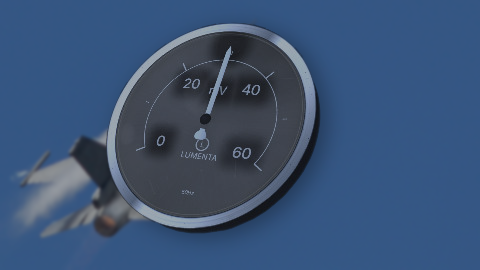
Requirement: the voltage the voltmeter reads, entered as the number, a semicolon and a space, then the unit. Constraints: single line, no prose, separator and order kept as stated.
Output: 30; mV
